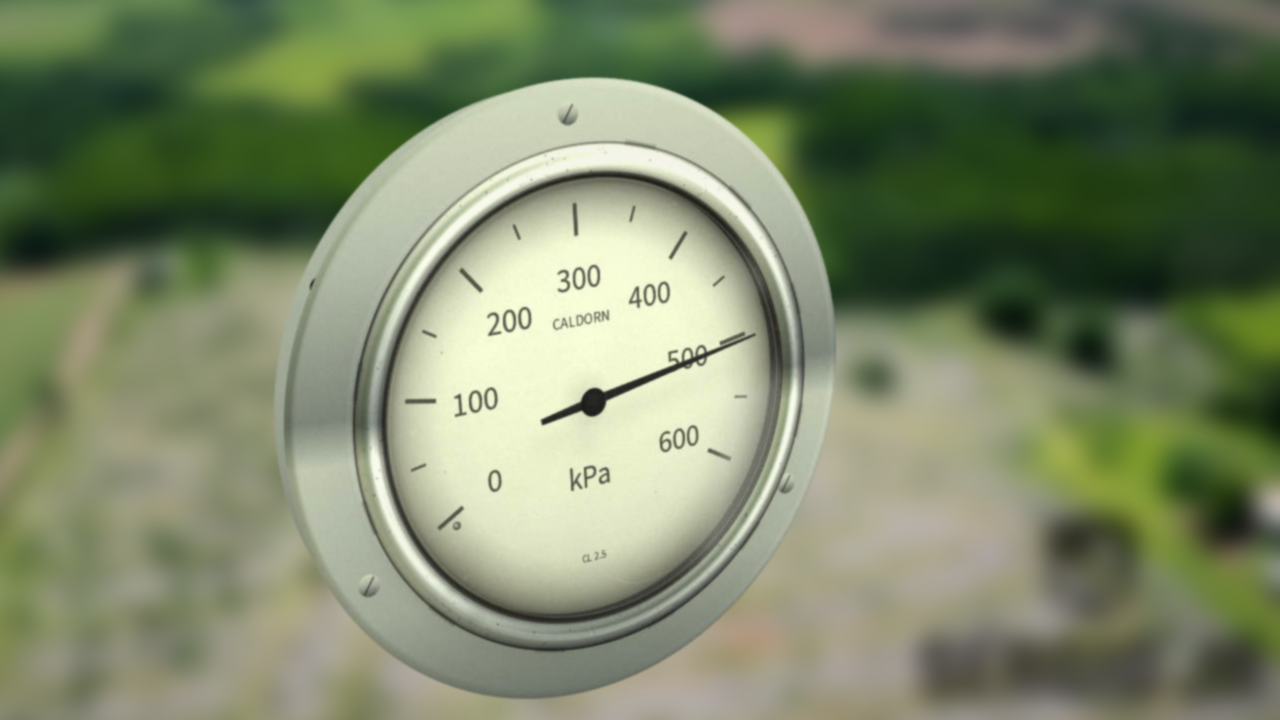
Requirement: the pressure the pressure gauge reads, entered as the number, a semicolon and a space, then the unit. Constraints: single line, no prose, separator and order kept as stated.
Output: 500; kPa
